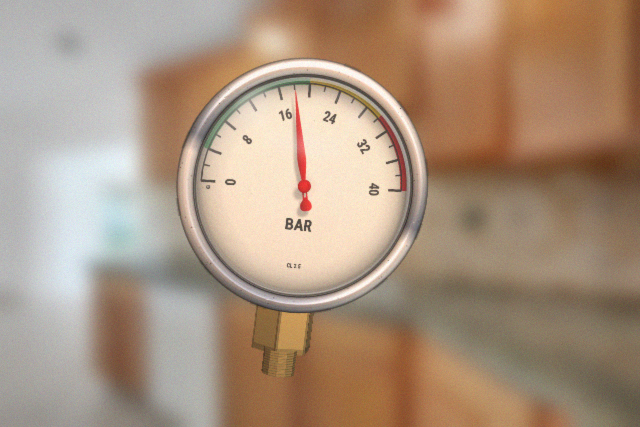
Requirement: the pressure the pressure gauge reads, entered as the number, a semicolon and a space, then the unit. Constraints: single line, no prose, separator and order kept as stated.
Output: 18; bar
